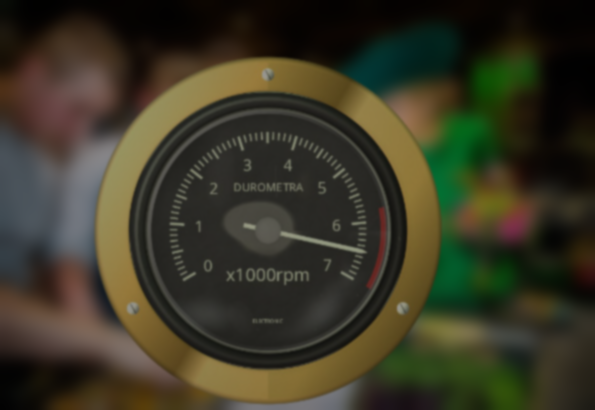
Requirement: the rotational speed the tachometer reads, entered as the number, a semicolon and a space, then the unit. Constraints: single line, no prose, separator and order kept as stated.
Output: 6500; rpm
